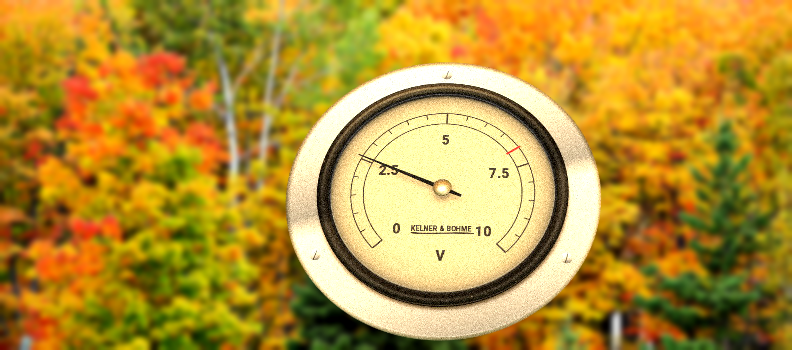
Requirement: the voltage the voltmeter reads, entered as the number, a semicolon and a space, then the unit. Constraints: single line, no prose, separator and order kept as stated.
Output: 2.5; V
